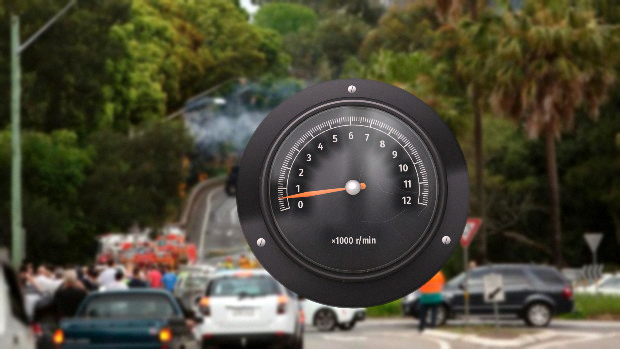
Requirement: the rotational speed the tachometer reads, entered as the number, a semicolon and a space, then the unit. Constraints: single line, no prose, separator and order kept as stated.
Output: 500; rpm
